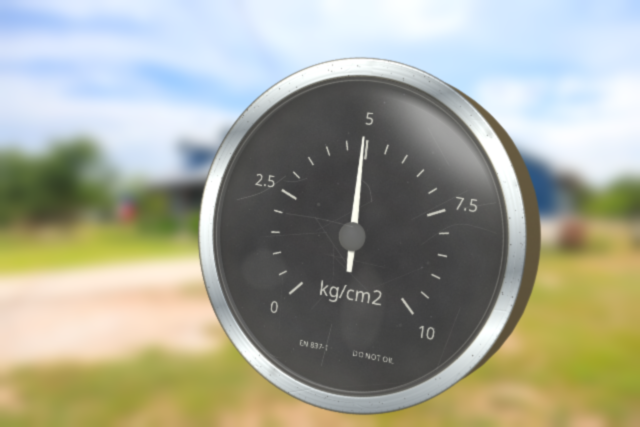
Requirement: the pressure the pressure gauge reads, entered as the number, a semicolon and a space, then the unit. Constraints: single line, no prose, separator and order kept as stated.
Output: 5; kg/cm²
